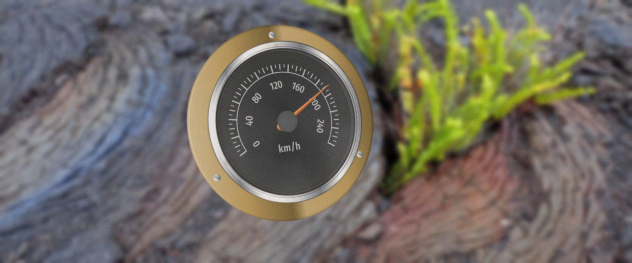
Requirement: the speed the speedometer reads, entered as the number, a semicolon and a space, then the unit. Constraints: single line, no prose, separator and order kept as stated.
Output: 190; km/h
